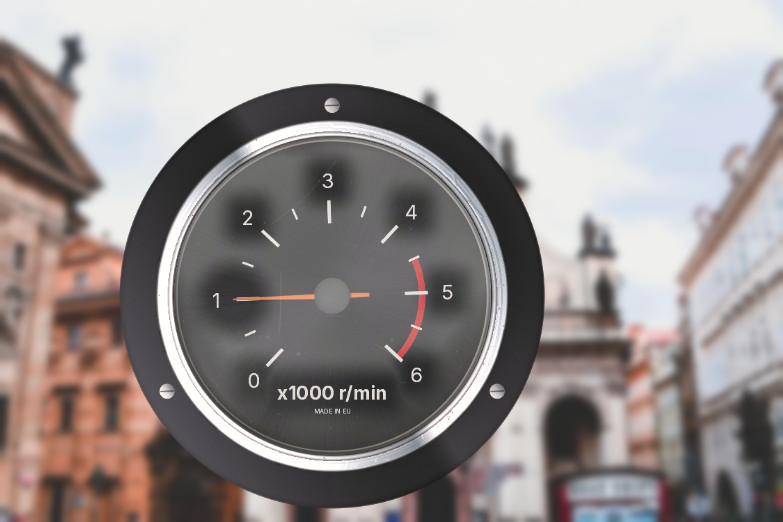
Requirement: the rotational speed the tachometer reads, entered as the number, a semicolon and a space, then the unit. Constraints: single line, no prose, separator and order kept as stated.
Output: 1000; rpm
